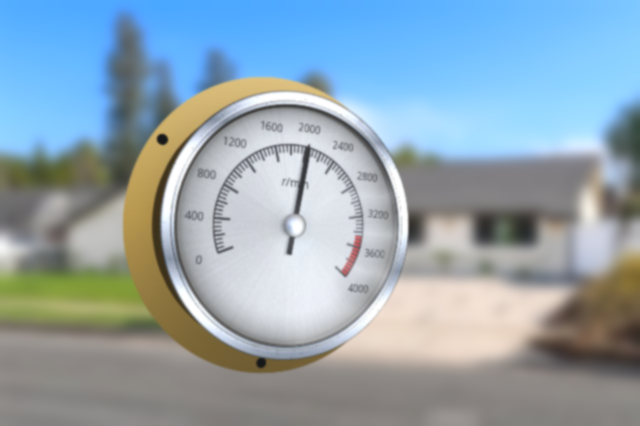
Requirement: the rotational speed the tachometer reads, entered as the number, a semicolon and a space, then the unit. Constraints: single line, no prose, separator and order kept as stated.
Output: 2000; rpm
